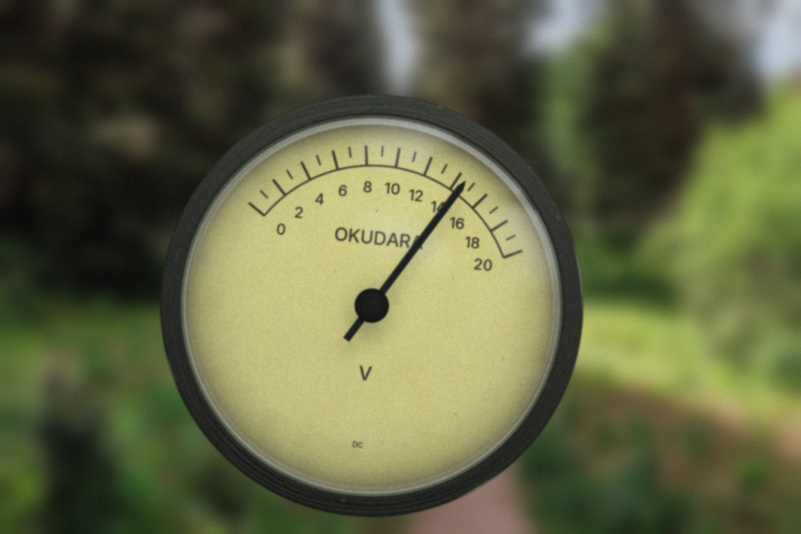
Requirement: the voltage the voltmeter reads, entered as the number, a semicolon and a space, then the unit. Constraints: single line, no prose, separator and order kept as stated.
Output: 14.5; V
